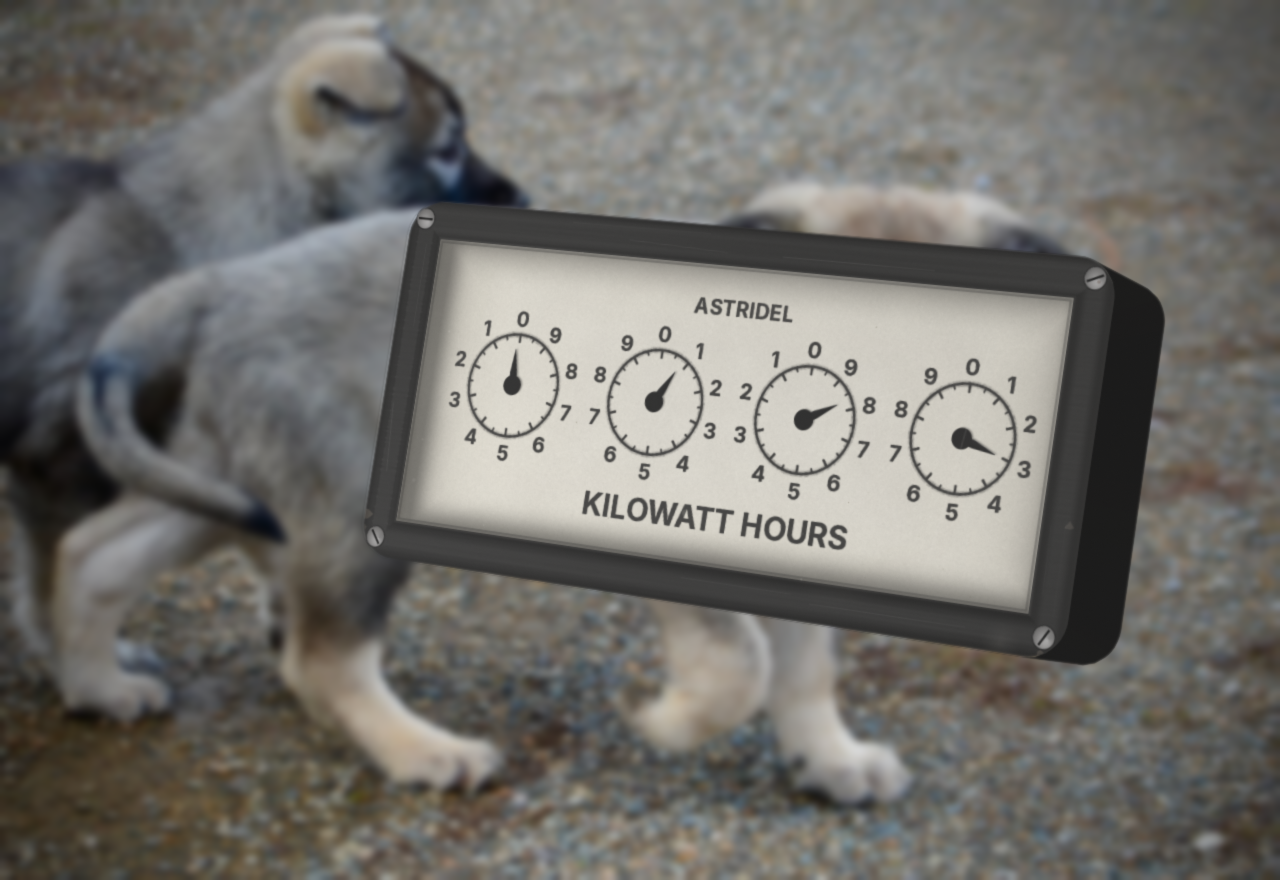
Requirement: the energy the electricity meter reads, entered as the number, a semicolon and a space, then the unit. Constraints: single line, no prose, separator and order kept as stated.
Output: 83; kWh
